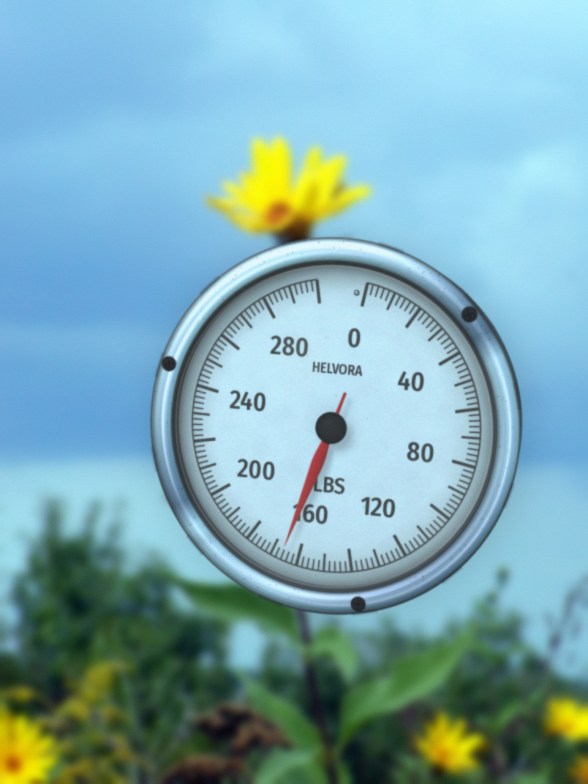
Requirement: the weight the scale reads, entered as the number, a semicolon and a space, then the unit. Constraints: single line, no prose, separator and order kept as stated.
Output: 166; lb
